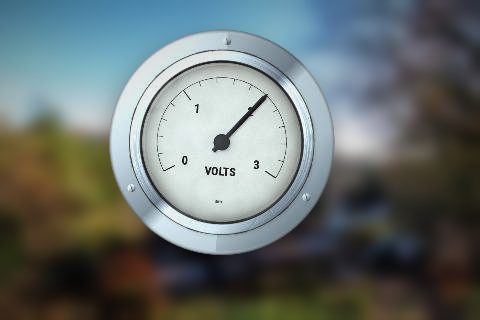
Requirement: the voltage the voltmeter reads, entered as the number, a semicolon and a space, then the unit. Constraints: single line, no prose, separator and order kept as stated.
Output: 2; V
